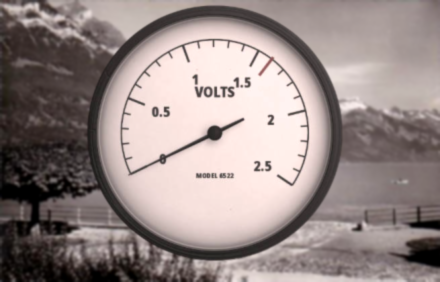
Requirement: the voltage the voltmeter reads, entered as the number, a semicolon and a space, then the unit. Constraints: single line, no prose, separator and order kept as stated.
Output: 0; V
